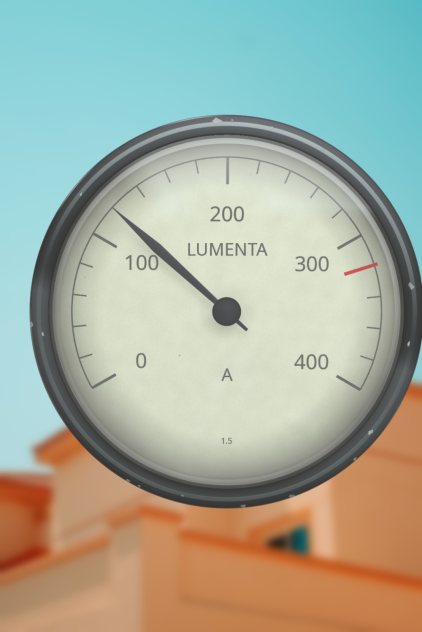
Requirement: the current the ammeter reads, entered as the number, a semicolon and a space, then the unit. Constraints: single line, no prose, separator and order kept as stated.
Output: 120; A
